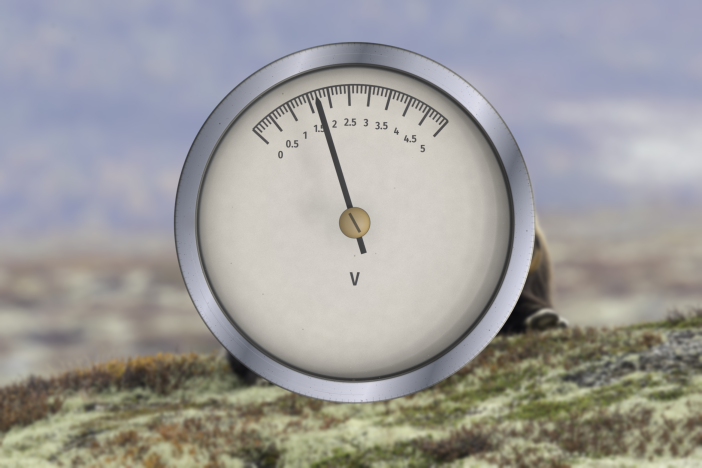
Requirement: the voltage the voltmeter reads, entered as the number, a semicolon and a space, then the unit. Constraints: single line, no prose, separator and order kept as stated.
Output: 1.7; V
